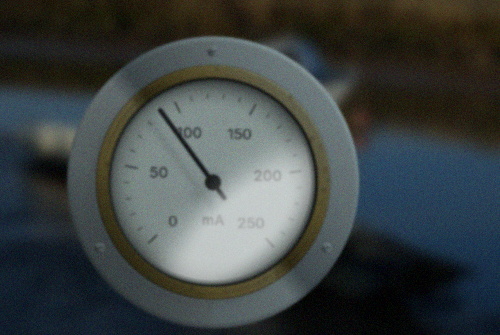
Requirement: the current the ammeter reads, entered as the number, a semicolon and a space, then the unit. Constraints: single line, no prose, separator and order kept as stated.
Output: 90; mA
